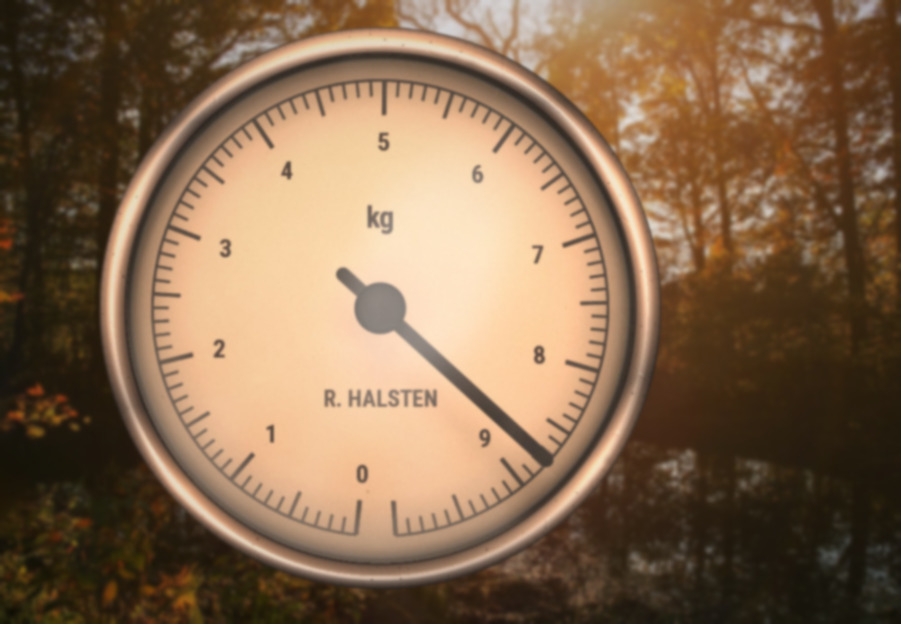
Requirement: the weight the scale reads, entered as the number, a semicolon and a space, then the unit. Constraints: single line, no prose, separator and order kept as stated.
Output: 8.75; kg
